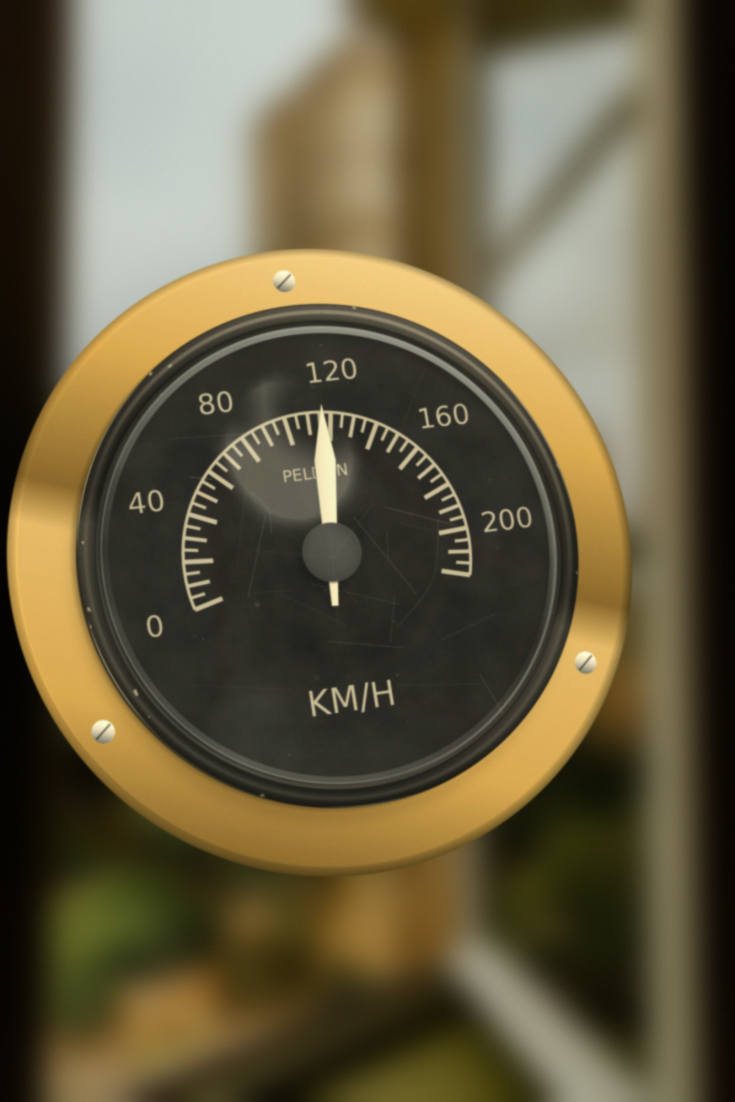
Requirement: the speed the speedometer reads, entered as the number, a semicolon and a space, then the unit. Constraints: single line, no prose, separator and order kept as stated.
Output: 115; km/h
